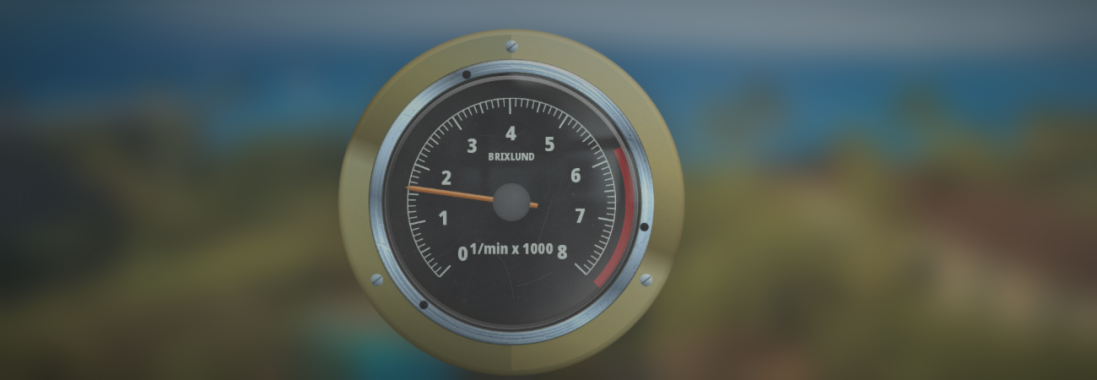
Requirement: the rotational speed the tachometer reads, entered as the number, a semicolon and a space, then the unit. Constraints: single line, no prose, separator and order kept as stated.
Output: 1600; rpm
